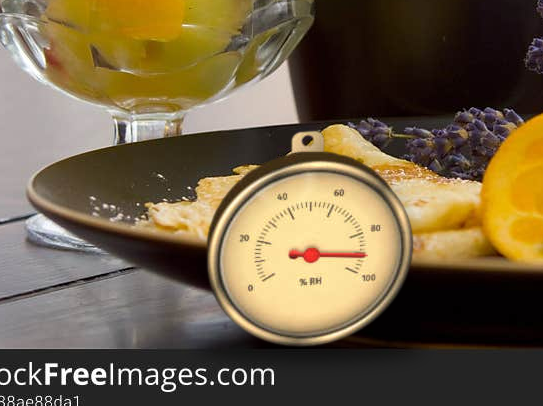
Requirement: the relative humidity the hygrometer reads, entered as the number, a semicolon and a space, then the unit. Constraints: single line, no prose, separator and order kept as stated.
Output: 90; %
